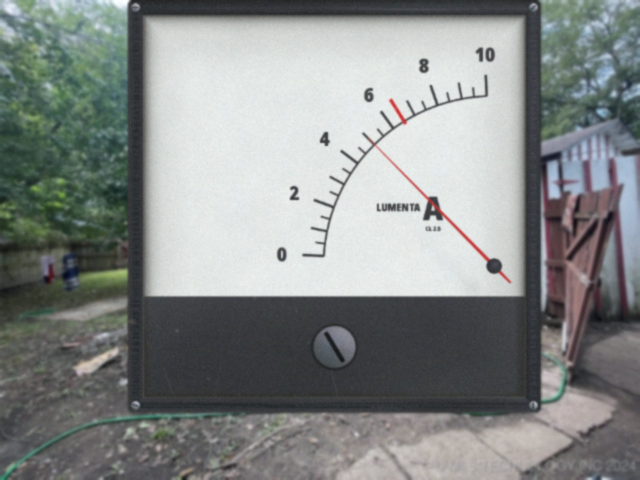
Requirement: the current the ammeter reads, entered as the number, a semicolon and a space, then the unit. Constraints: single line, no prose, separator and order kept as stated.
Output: 5; A
